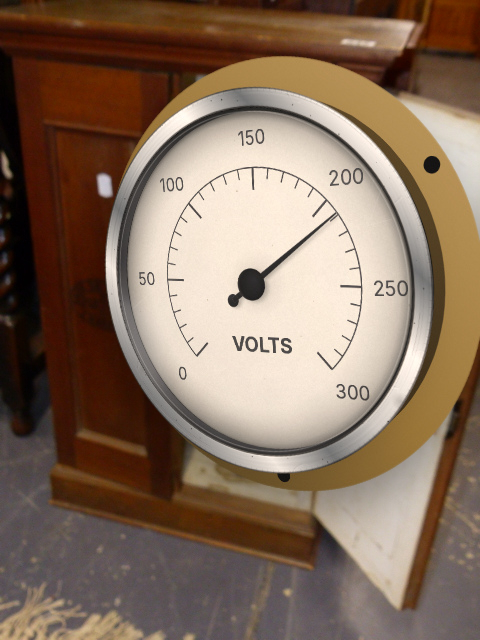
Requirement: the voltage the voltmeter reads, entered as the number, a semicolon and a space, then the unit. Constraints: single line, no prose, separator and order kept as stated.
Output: 210; V
